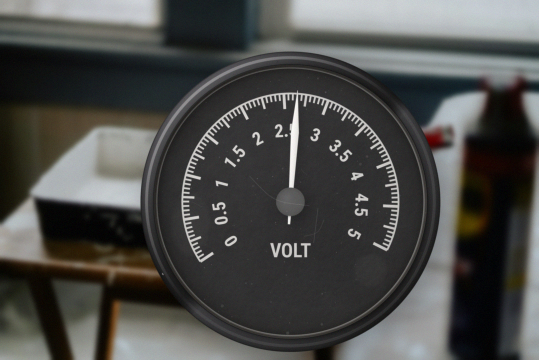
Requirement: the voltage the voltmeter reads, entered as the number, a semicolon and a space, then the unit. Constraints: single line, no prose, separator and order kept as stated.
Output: 2.65; V
